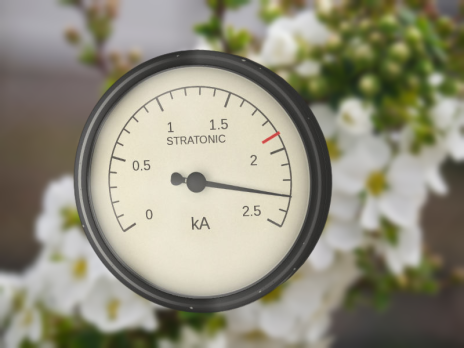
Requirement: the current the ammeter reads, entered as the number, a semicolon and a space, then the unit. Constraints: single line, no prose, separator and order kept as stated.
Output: 2.3; kA
